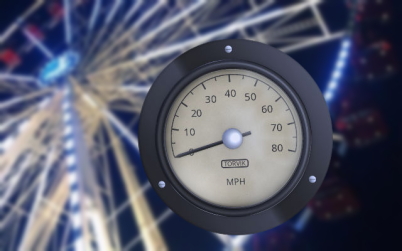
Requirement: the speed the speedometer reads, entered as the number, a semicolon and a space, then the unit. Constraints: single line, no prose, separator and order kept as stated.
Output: 0; mph
